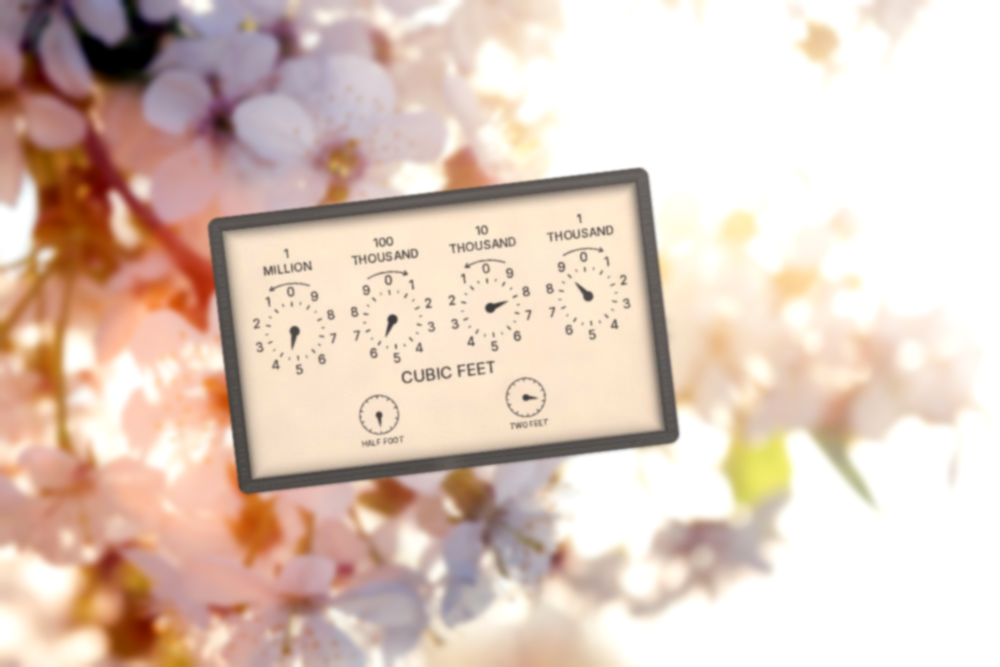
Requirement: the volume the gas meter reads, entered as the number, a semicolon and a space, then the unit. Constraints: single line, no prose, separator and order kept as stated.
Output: 457900; ft³
